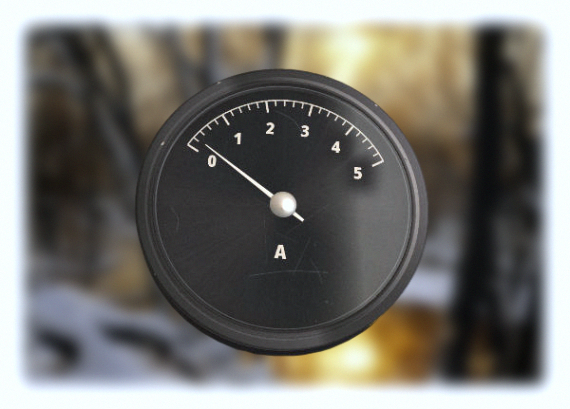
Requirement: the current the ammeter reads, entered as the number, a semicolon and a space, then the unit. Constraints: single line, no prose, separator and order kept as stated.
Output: 0.2; A
